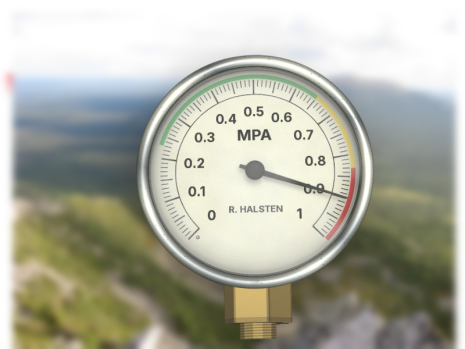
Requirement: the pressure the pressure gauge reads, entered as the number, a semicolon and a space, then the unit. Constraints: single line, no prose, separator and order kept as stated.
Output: 0.9; MPa
